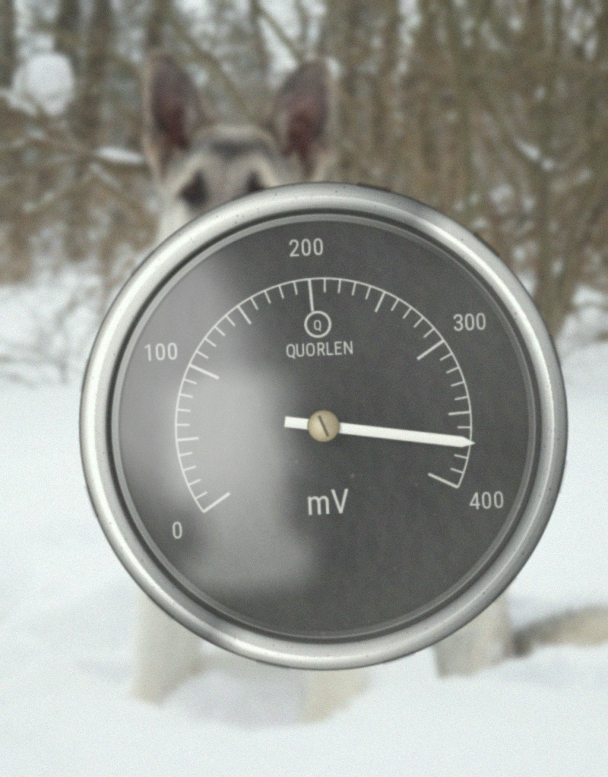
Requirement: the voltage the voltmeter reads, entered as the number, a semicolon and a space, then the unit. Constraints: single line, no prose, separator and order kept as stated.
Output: 370; mV
